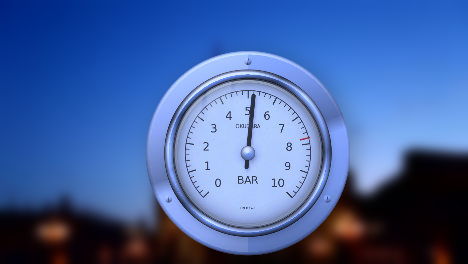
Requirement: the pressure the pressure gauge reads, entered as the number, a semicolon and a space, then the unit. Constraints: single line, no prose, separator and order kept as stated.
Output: 5.2; bar
